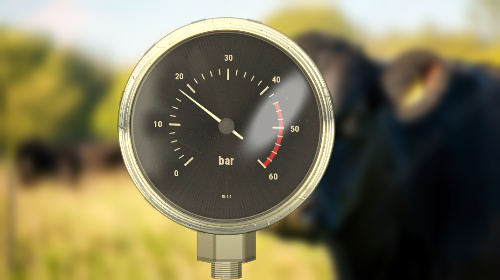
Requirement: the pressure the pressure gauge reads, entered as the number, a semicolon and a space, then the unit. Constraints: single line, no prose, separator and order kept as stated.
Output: 18; bar
